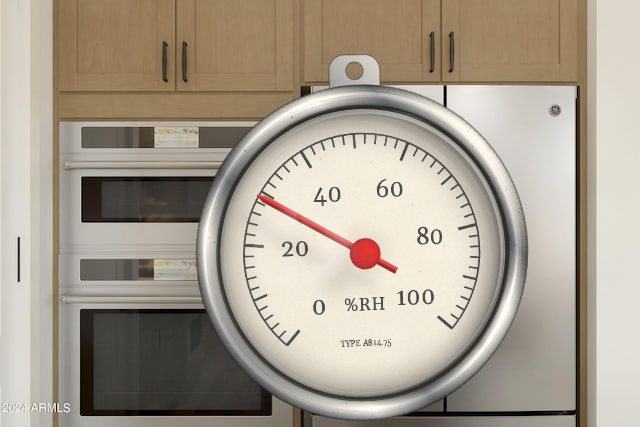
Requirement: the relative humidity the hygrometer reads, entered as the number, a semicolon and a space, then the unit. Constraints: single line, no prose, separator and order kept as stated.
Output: 29; %
